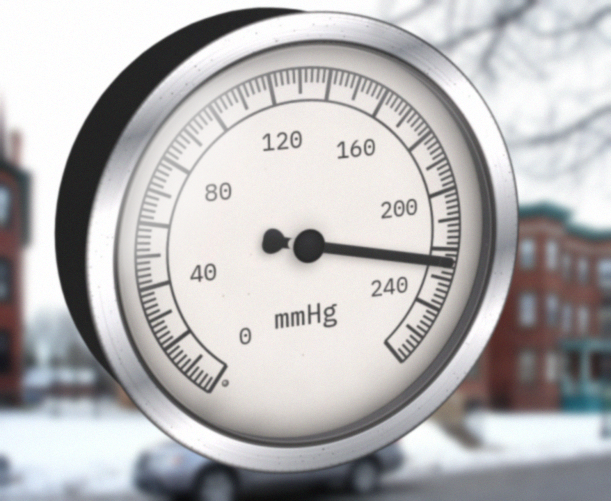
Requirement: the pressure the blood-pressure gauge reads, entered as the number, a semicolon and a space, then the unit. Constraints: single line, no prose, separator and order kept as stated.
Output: 224; mmHg
